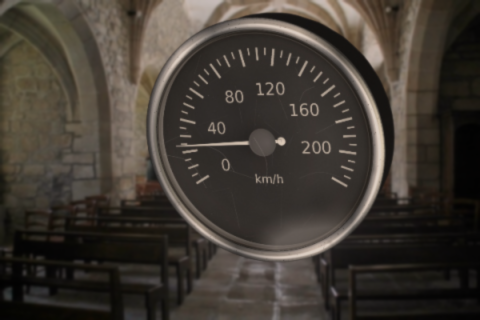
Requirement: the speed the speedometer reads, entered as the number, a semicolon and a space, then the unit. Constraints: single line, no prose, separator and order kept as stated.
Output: 25; km/h
